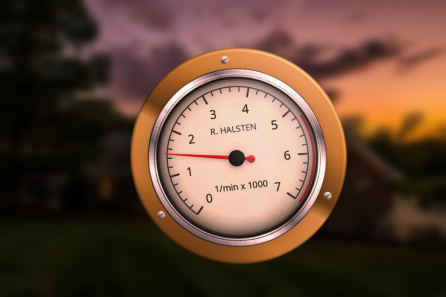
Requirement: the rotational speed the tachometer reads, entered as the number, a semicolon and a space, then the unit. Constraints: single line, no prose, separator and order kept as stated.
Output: 1500; rpm
